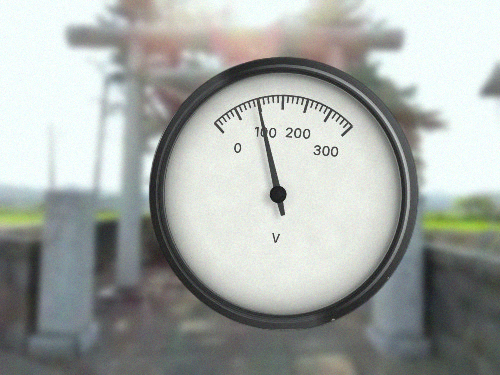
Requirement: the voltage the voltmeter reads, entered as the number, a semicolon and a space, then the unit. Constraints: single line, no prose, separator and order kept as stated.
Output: 100; V
